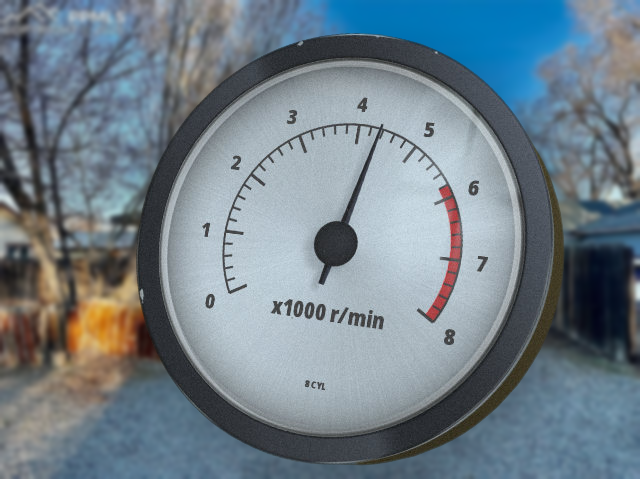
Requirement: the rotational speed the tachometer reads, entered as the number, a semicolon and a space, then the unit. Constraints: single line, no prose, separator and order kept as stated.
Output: 4400; rpm
